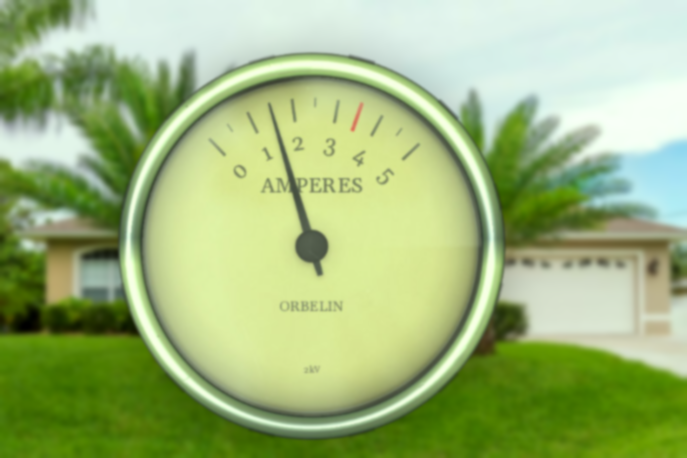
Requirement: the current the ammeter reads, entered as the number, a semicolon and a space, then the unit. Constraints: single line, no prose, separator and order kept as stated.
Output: 1.5; A
